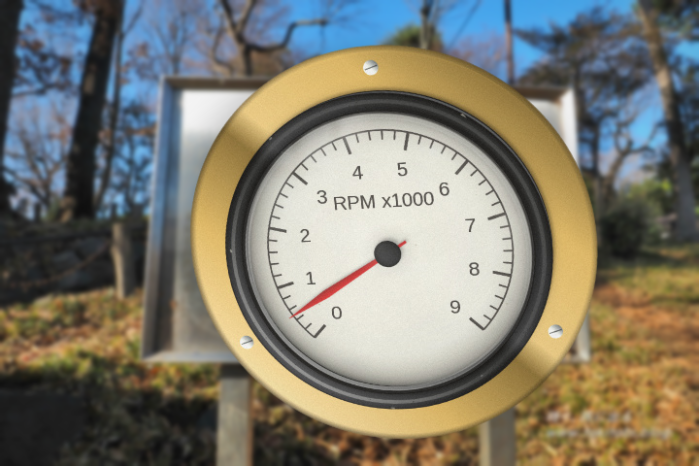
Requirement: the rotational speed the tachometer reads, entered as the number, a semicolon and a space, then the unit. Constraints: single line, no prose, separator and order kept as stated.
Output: 500; rpm
